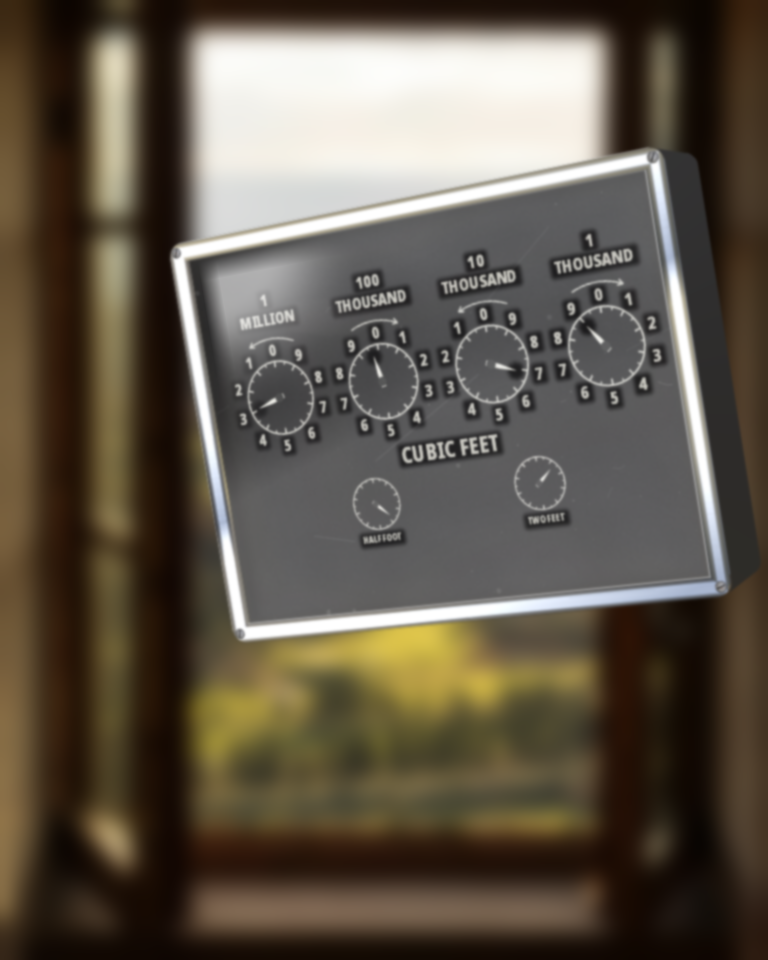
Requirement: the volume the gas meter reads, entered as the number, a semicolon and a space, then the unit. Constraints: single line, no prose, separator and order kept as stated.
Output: 296900; ft³
